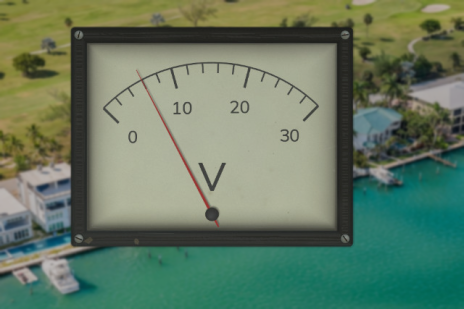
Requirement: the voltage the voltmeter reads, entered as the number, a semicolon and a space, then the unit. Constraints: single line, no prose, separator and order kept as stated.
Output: 6; V
